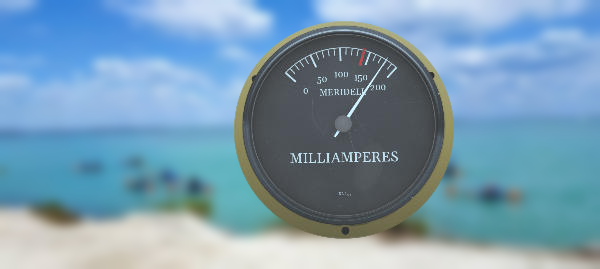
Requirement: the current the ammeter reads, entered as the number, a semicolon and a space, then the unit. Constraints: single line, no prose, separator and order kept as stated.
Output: 180; mA
